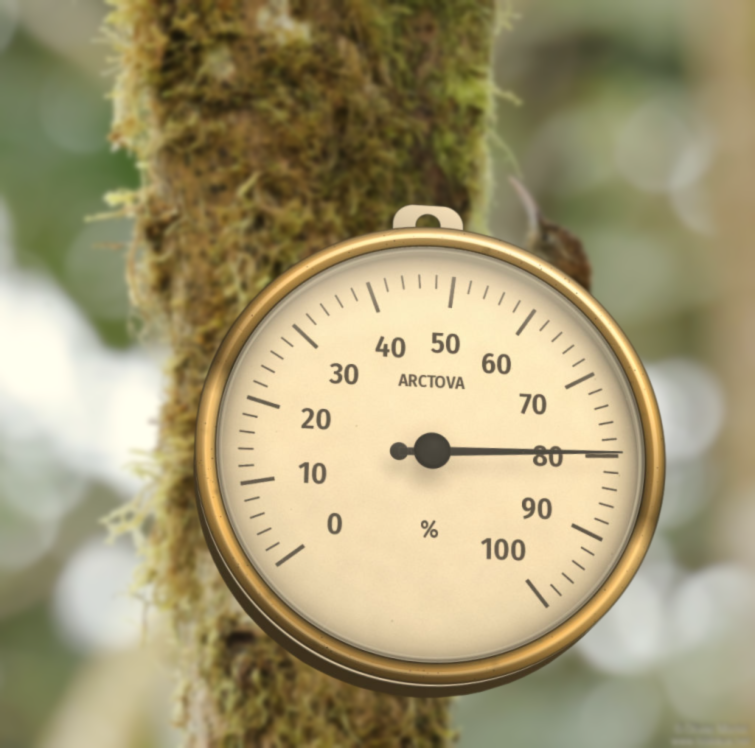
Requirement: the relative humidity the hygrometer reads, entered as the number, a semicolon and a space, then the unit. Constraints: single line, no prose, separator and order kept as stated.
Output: 80; %
